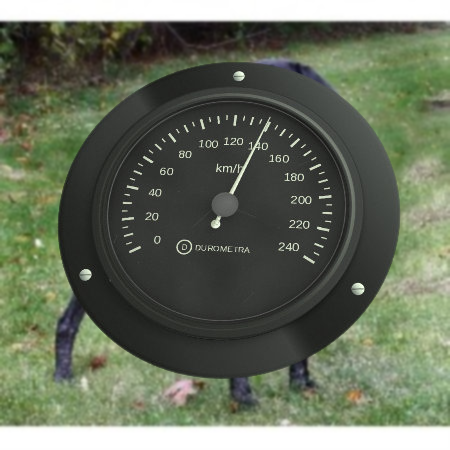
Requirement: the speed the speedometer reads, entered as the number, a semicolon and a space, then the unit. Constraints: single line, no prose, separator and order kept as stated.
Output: 140; km/h
